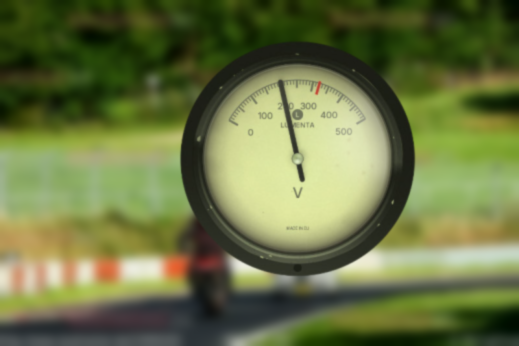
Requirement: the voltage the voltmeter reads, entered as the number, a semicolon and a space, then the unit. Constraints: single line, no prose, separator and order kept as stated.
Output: 200; V
